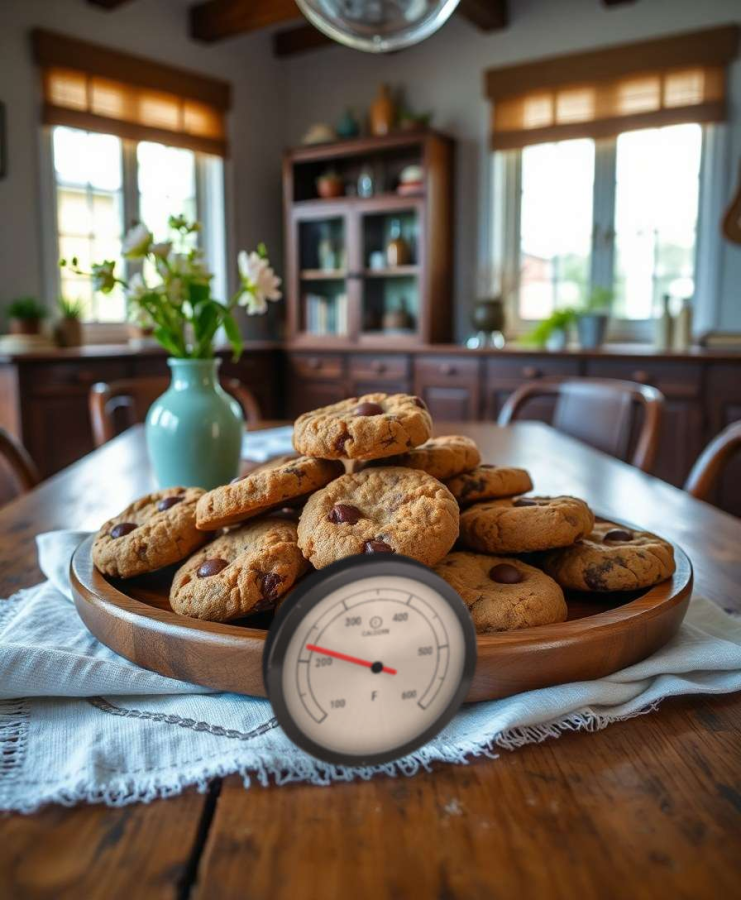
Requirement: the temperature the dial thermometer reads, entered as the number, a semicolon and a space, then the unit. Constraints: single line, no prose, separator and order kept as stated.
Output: 225; °F
